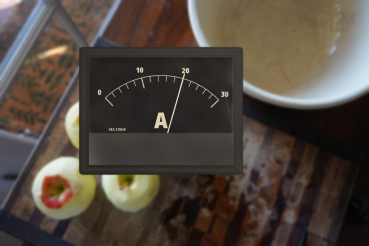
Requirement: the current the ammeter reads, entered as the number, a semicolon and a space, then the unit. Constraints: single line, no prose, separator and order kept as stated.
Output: 20; A
